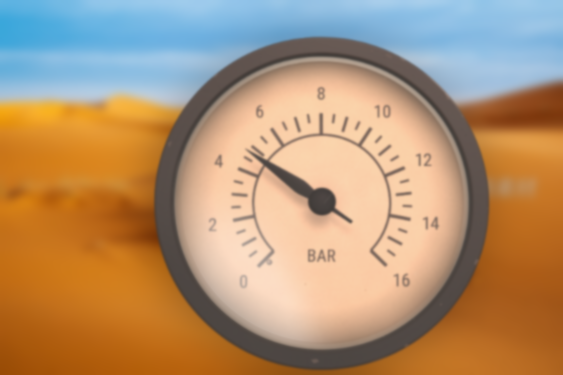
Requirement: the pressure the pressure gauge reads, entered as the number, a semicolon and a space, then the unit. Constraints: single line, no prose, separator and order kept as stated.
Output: 4.75; bar
